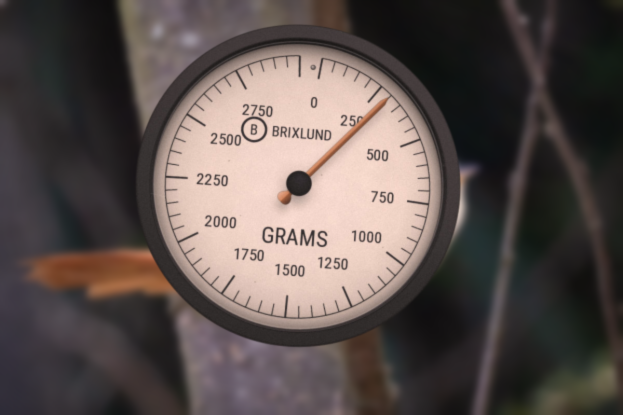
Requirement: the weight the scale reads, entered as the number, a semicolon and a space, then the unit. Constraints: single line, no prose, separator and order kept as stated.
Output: 300; g
